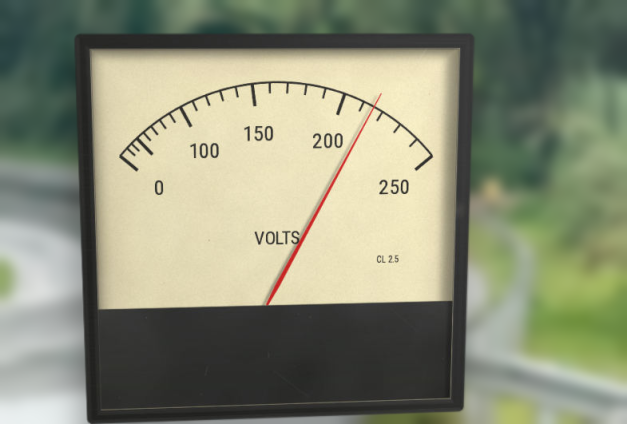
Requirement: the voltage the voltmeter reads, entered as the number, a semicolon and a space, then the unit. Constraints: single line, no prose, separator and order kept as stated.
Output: 215; V
